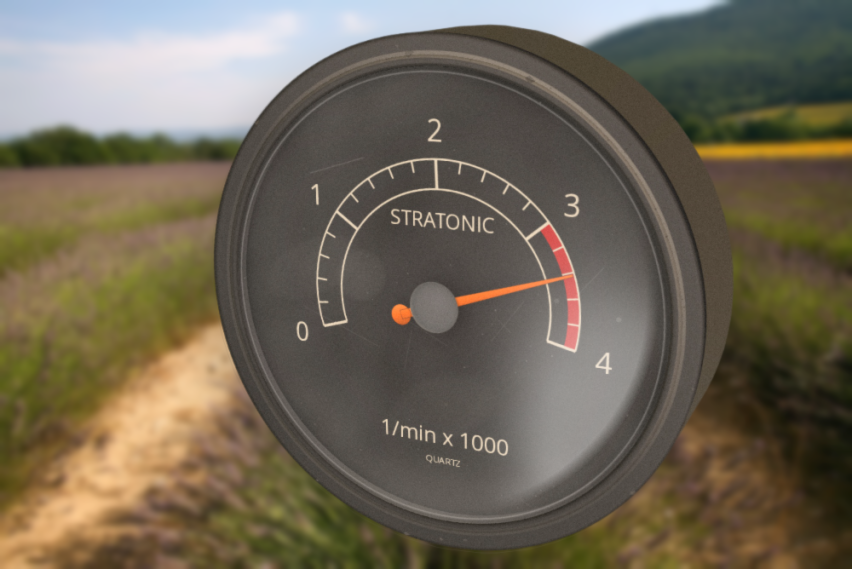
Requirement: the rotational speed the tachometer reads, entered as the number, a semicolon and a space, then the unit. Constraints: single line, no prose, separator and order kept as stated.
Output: 3400; rpm
